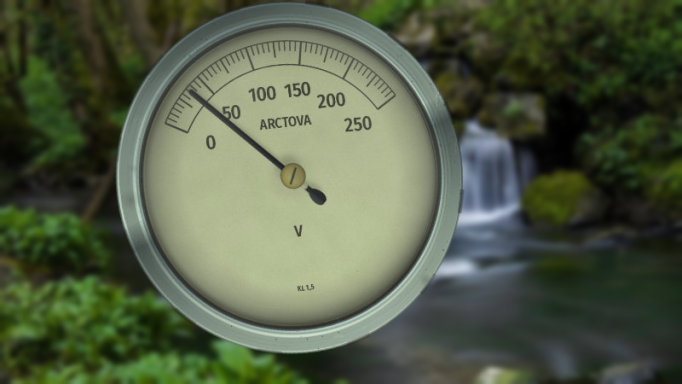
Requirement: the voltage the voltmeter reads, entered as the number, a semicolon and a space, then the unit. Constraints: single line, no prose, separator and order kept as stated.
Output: 35; V
